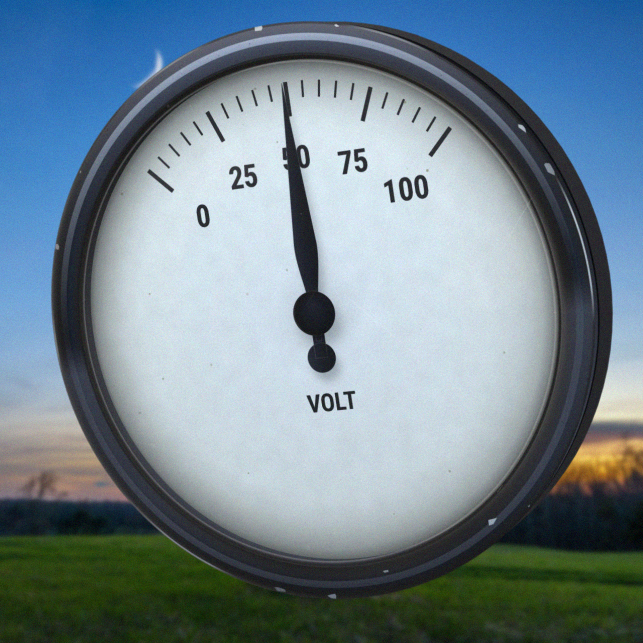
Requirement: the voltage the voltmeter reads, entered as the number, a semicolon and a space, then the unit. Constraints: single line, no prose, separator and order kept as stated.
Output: 50; V
